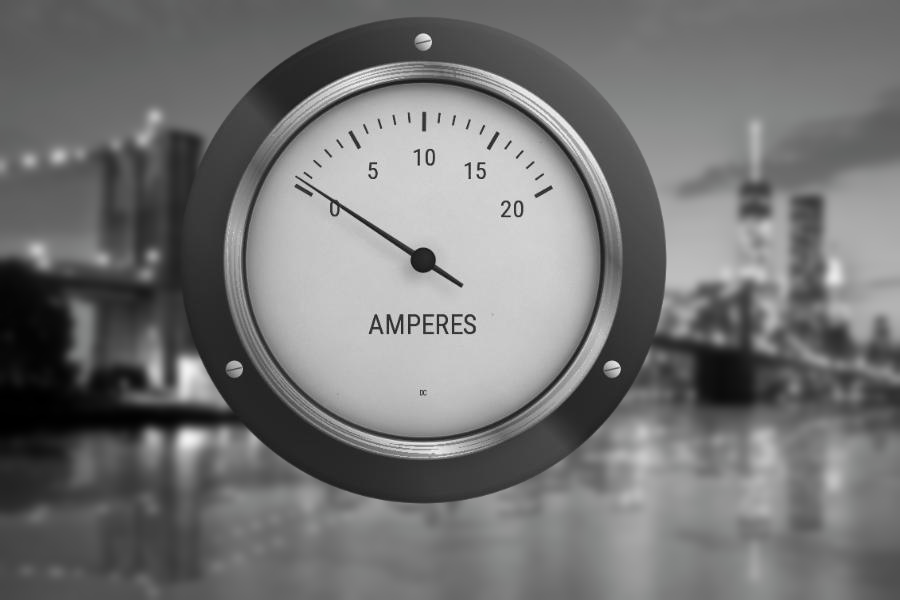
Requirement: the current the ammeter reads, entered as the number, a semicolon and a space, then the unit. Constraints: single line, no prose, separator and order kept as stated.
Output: 0.5; A
